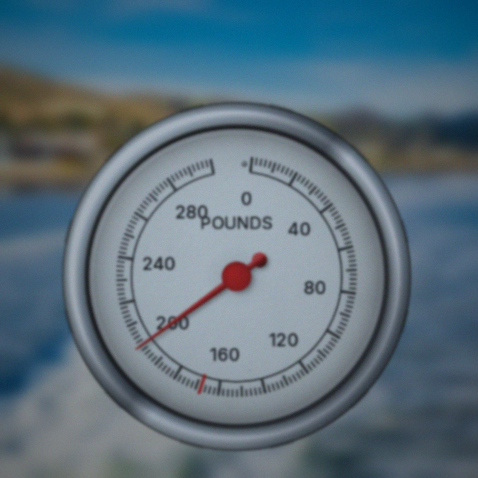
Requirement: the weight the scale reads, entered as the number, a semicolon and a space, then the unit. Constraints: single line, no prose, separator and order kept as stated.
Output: 200; lb
